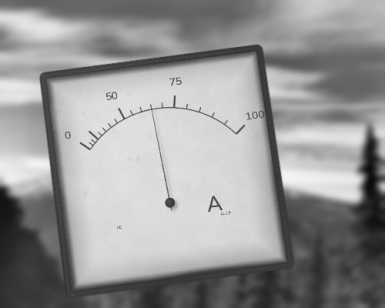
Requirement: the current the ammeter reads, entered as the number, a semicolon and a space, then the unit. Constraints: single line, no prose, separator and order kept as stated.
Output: 65; A
